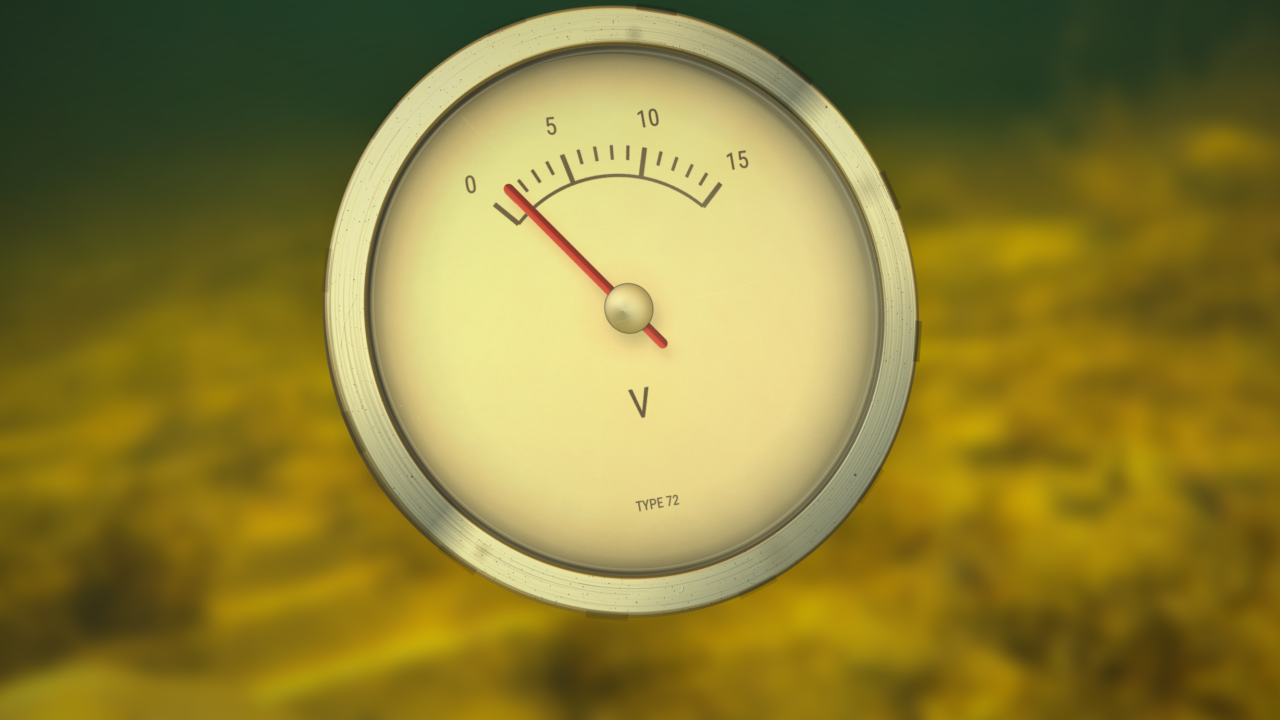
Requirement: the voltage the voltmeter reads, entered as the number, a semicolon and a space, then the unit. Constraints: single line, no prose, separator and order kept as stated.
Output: 1; V
